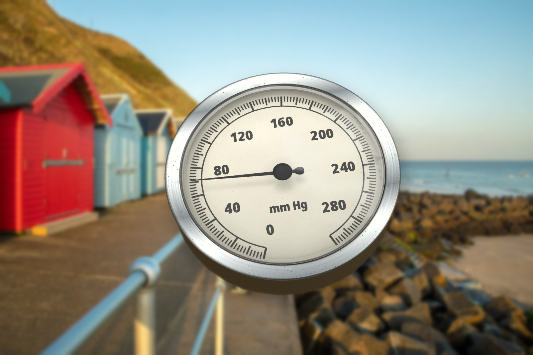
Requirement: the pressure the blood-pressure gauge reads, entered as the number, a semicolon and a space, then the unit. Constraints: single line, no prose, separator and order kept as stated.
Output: 70; mmHg
